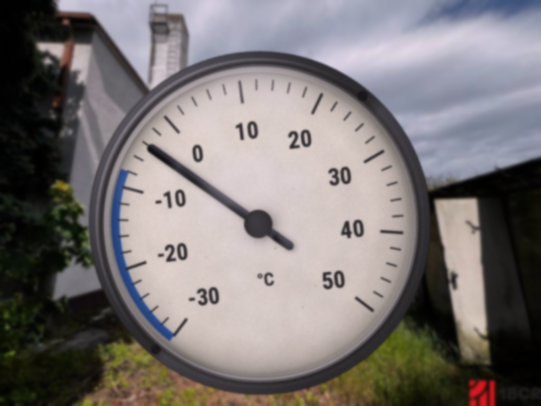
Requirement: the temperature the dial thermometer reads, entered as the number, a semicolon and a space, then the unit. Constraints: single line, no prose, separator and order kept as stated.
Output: -4; °C
